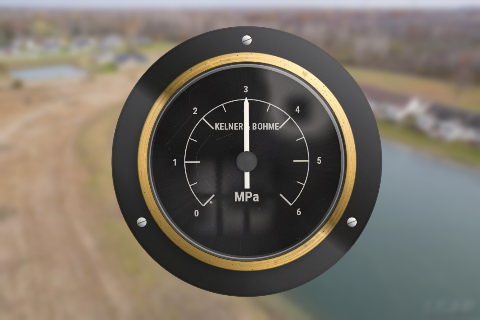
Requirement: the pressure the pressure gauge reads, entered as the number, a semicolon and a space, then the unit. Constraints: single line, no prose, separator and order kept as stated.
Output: 3; MPa
